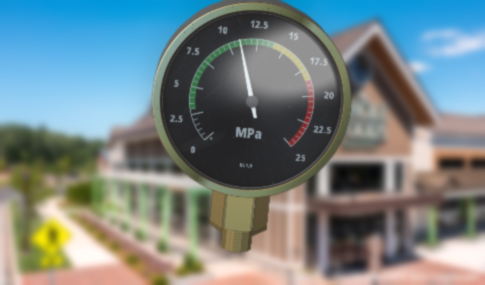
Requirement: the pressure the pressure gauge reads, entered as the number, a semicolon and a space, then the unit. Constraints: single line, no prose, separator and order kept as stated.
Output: 11; MPa
